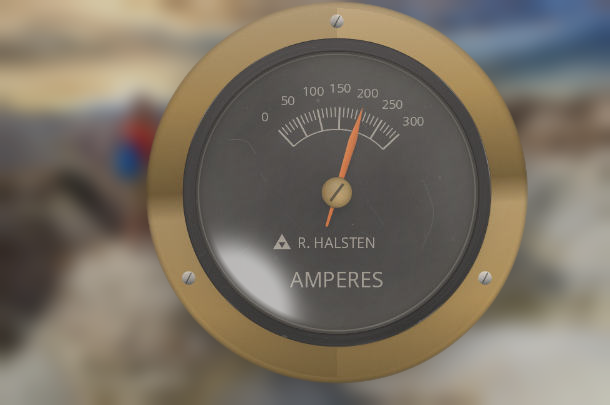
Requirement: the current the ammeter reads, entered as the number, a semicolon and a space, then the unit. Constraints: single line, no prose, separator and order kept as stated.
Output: 200; A
